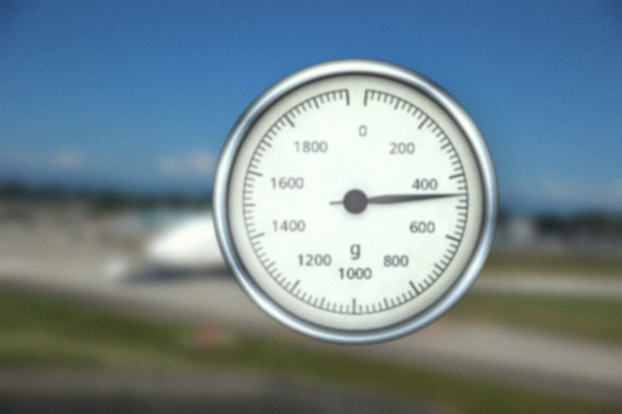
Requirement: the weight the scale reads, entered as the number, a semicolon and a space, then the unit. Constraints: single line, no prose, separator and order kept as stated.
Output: 460; g
